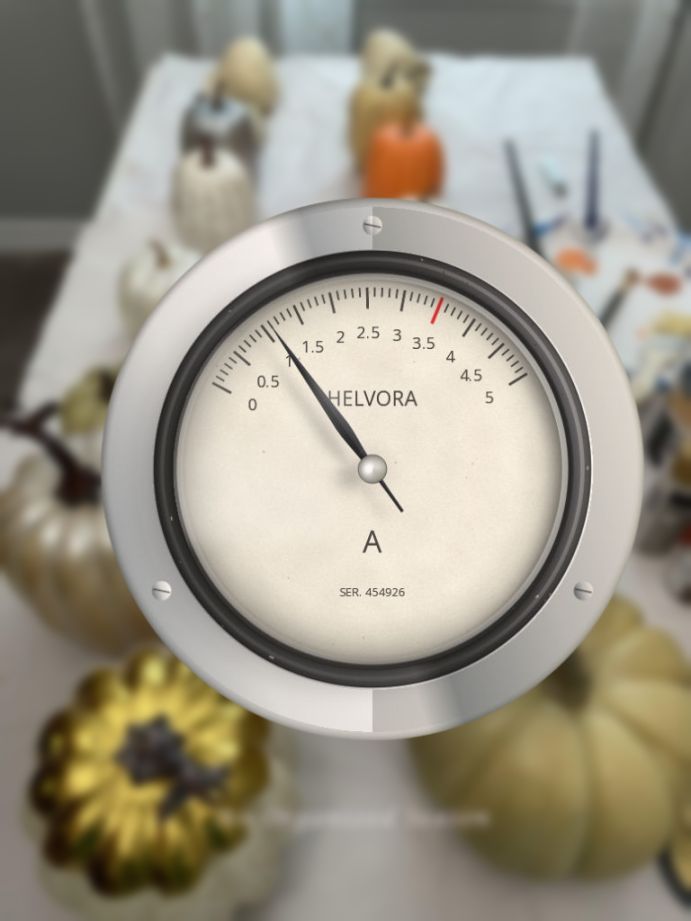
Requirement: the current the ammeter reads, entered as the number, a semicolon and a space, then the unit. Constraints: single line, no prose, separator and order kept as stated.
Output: 1.1; A
